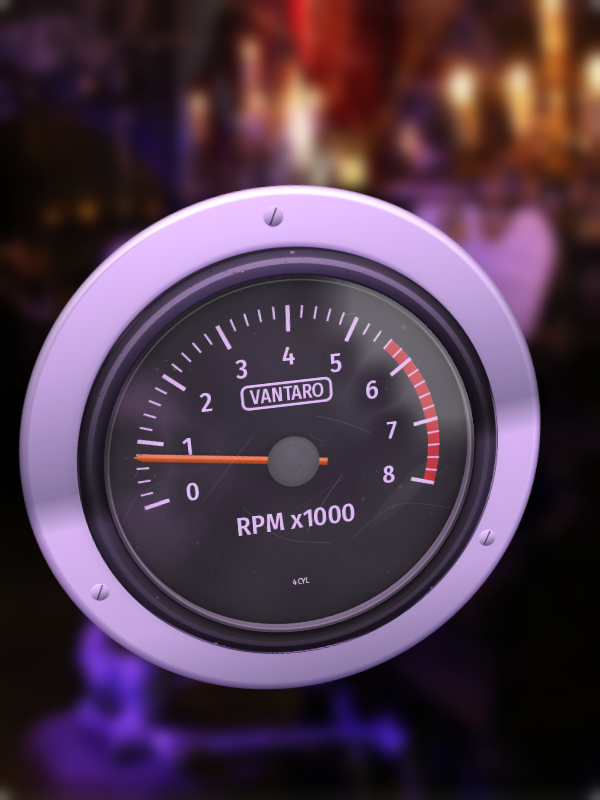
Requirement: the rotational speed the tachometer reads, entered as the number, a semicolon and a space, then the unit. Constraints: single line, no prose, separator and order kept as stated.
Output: 800; rpm
